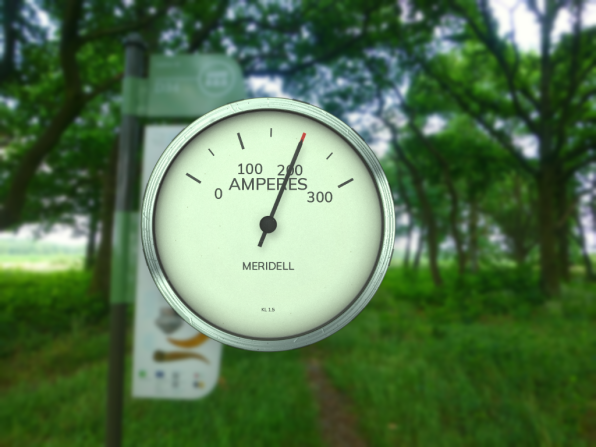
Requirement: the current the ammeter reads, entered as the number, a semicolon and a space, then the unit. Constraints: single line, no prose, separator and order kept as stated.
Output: 200; A
